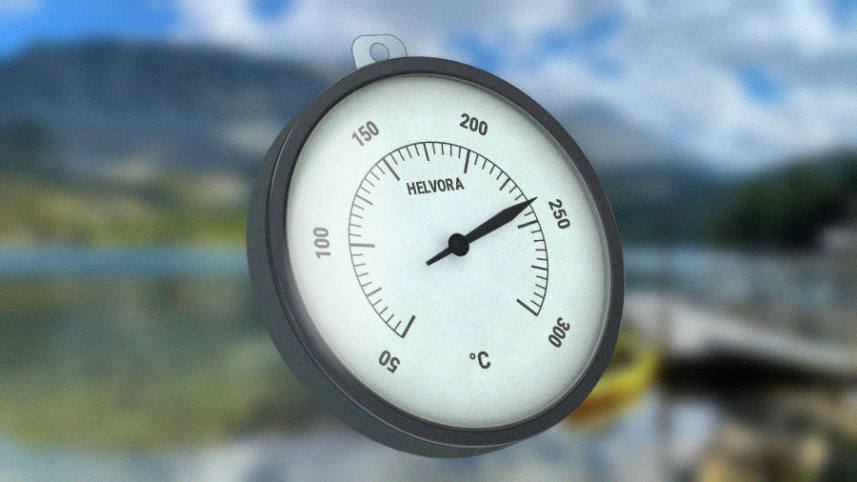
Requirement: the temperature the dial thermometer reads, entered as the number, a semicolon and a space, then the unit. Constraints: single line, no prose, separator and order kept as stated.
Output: 240; °C
